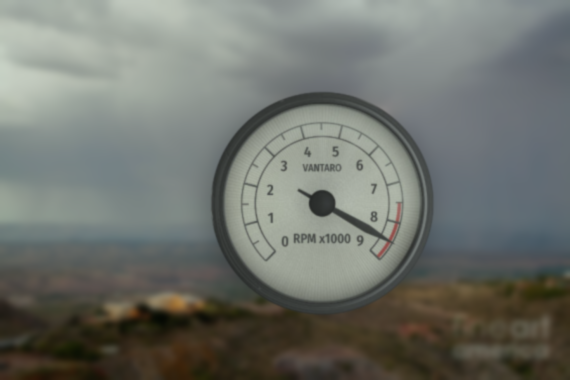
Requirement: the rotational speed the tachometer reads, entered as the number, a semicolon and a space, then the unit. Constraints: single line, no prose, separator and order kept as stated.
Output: 8500; rpm
